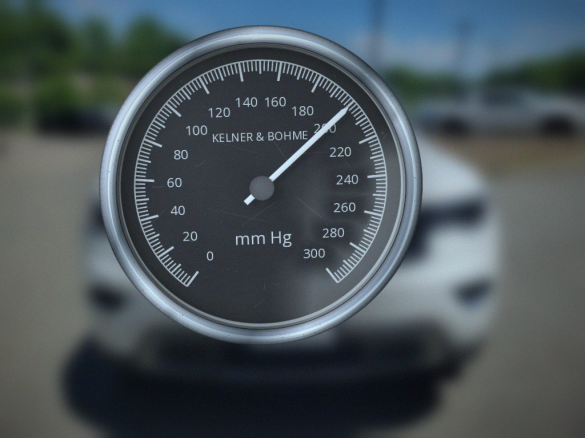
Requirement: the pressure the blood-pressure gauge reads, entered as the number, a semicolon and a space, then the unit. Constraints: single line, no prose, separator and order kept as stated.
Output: 200; mmHg
